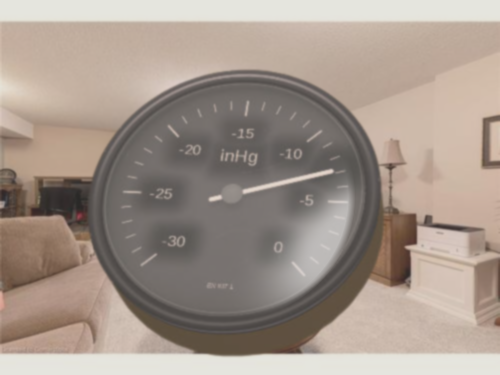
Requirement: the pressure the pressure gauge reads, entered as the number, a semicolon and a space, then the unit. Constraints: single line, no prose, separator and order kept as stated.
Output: -7; inHg
